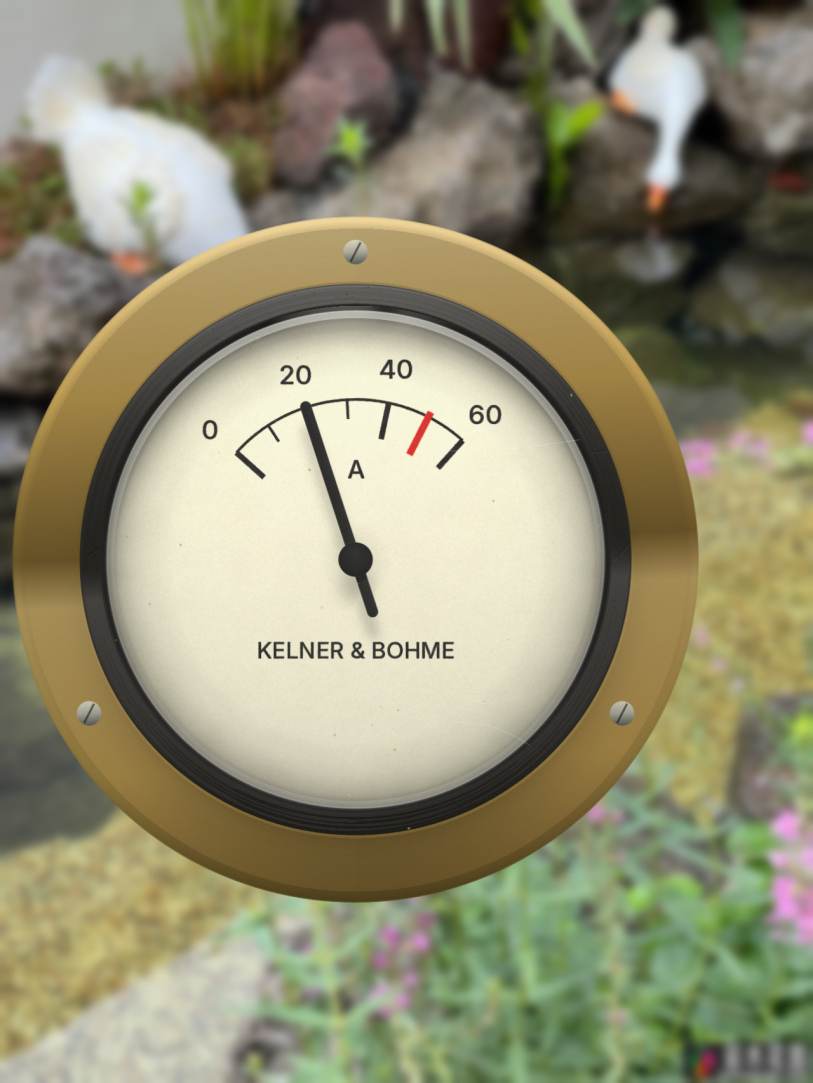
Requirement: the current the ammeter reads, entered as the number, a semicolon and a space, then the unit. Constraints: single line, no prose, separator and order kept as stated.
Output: 20; A
